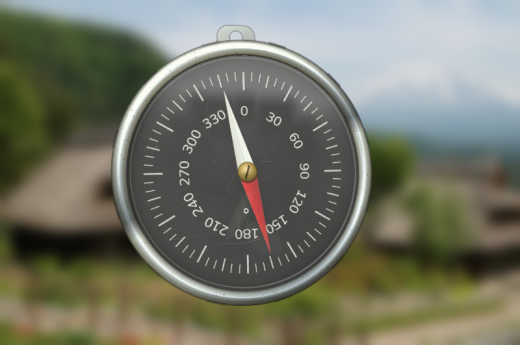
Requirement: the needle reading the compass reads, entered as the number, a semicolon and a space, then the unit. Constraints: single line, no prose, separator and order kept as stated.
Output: 165; °
